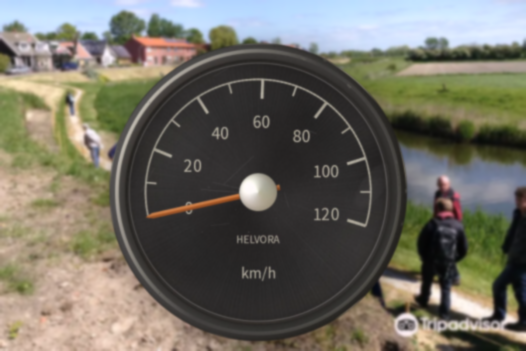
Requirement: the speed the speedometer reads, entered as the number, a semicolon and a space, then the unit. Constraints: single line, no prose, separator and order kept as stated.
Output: 0; km/h
